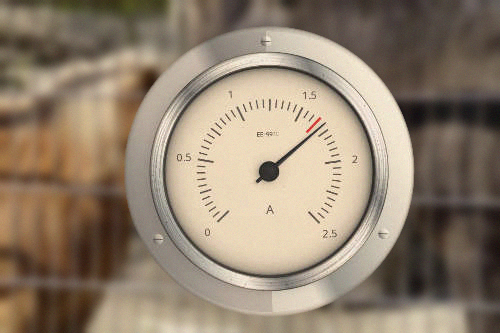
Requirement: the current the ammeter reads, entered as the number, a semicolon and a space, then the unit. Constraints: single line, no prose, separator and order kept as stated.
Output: 1.7; A
